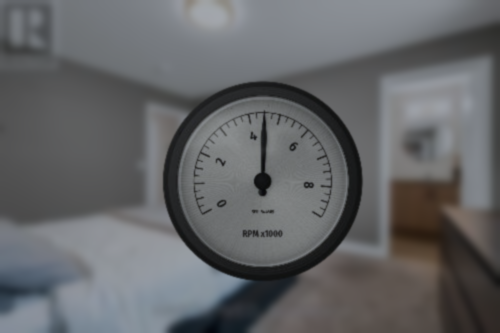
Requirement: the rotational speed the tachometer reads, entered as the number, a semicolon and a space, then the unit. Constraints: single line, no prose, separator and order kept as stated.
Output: 4500; rpm
